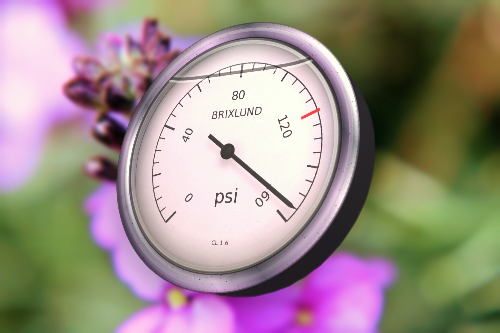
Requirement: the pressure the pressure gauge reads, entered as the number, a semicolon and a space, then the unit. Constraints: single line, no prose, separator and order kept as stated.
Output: 155; psi
